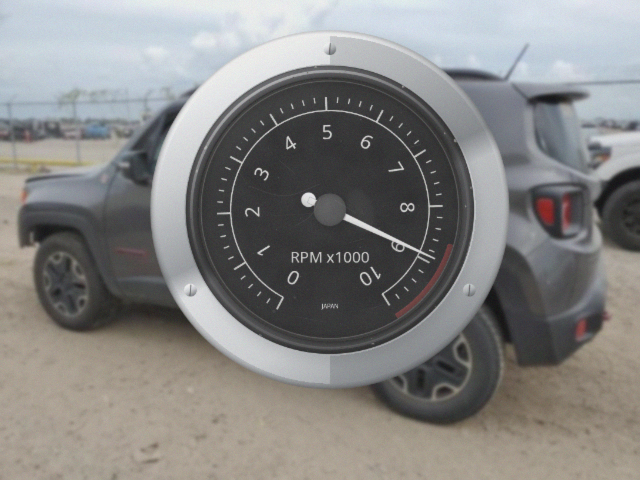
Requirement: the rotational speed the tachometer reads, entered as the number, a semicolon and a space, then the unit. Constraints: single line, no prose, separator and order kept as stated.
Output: 8900; rpm
